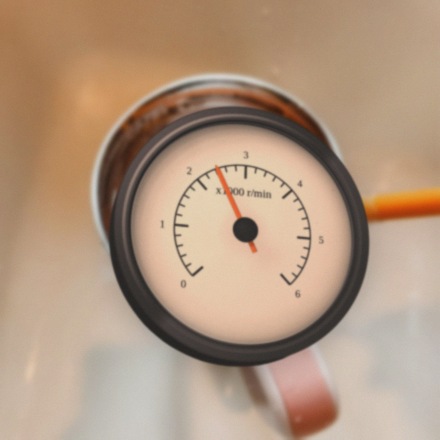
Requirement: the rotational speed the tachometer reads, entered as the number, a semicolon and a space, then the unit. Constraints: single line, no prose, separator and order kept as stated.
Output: 2400; rpm
